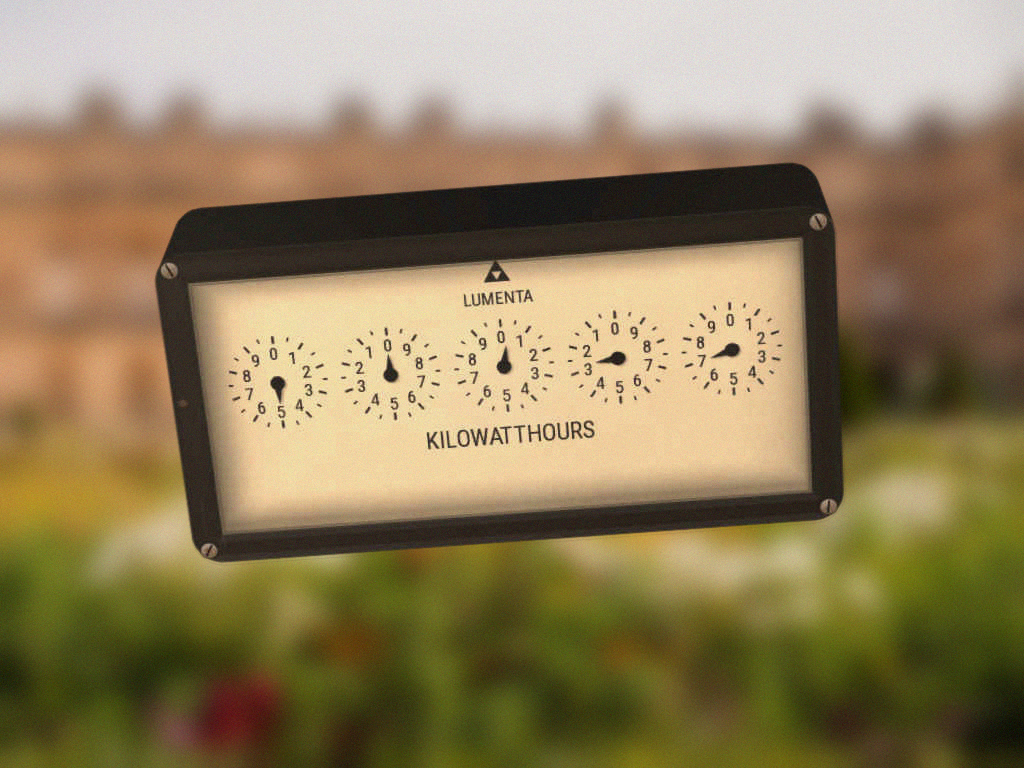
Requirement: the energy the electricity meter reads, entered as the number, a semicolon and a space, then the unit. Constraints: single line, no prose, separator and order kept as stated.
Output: 50027; kWh
